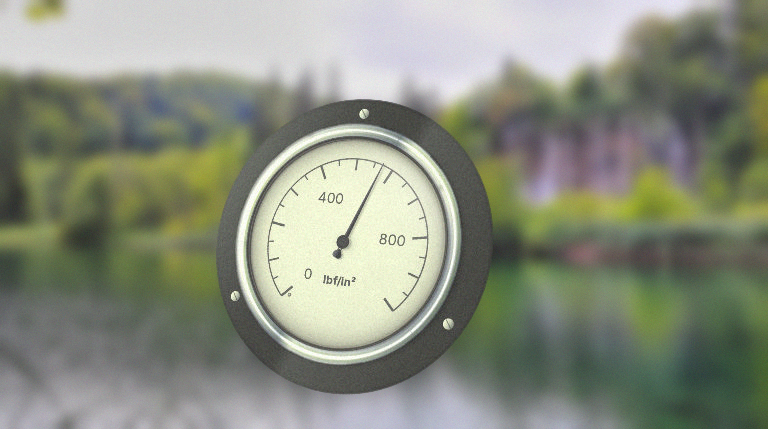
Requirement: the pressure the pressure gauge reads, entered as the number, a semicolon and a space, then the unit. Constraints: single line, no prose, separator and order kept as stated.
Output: 575; psi
